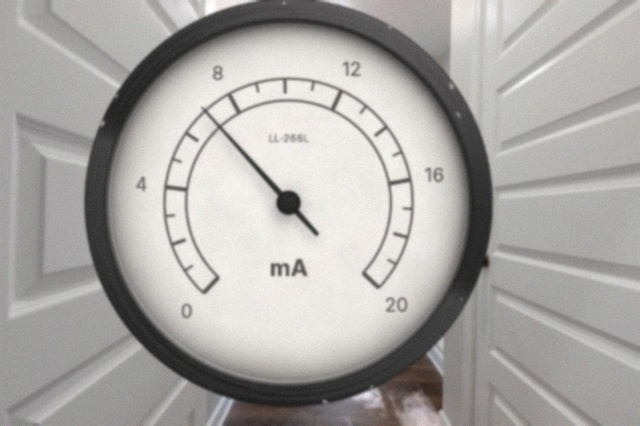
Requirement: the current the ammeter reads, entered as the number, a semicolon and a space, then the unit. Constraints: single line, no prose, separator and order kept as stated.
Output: 7; mA
